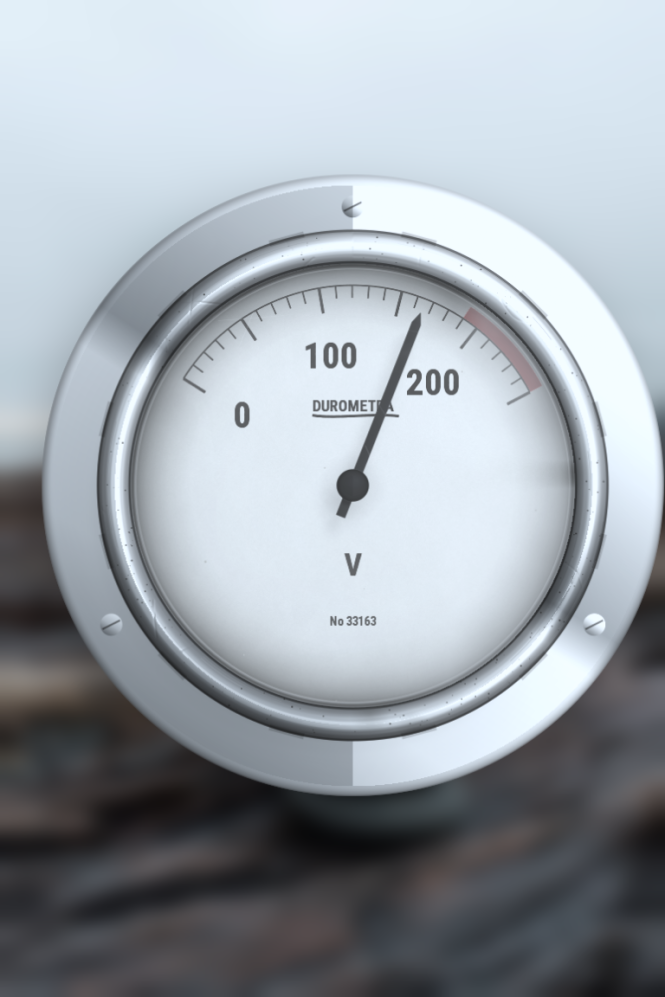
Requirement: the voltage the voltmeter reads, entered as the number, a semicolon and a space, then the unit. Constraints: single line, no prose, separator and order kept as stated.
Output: 165; V
